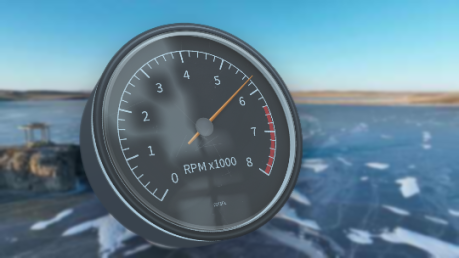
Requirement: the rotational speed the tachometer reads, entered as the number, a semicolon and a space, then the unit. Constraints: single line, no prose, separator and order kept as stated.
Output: 5700; rpm
